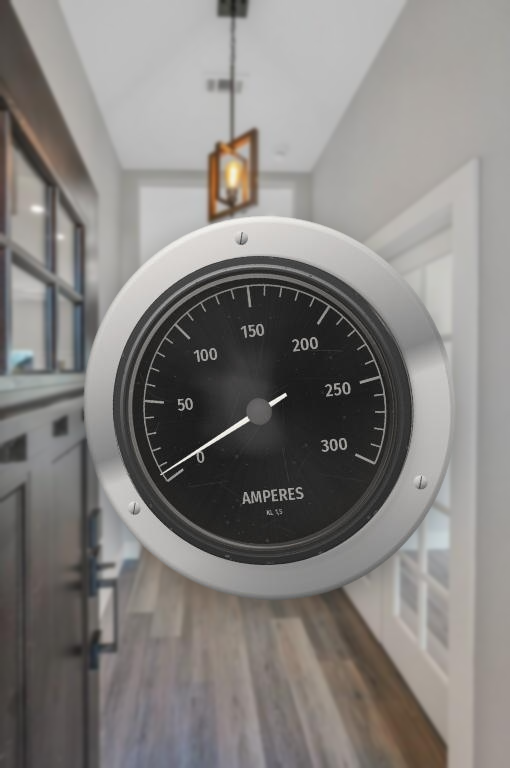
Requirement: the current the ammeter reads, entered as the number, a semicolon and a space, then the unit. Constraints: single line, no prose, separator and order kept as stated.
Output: 5; A
